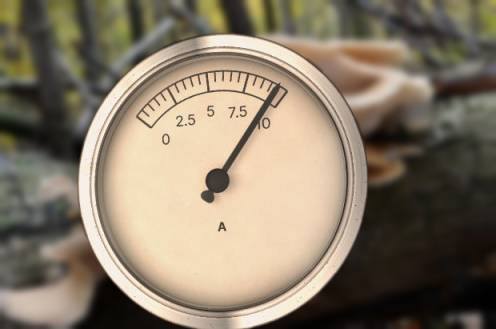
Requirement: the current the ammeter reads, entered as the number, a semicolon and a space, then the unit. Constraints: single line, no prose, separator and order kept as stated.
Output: 9.5; A
